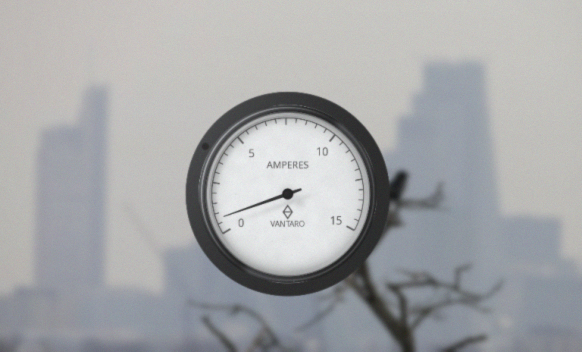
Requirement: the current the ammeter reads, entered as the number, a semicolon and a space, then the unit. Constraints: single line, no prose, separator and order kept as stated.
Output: 0.75; A
